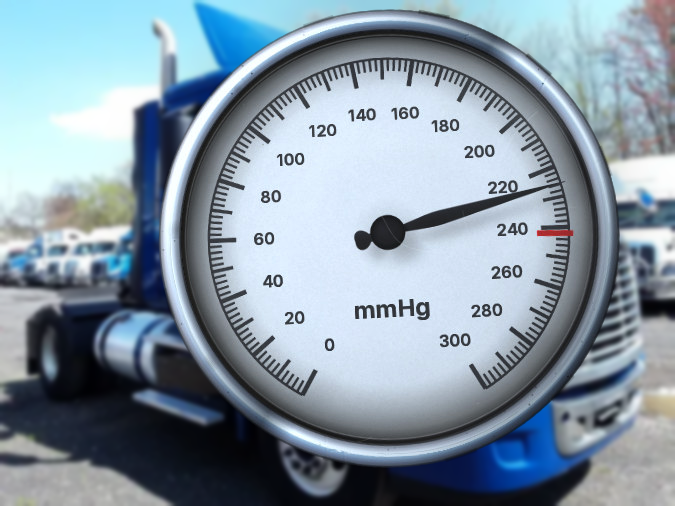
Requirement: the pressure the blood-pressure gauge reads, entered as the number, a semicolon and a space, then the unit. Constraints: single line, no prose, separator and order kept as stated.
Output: 226; mmHg
